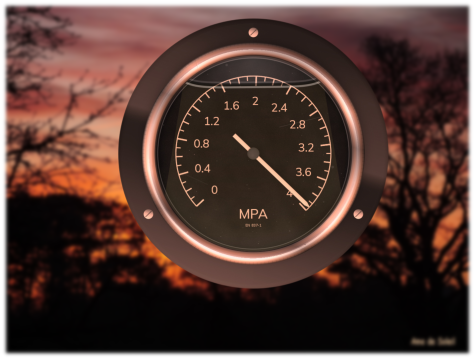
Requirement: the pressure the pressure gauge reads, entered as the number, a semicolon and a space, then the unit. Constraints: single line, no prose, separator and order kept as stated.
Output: 3.95; MPa
